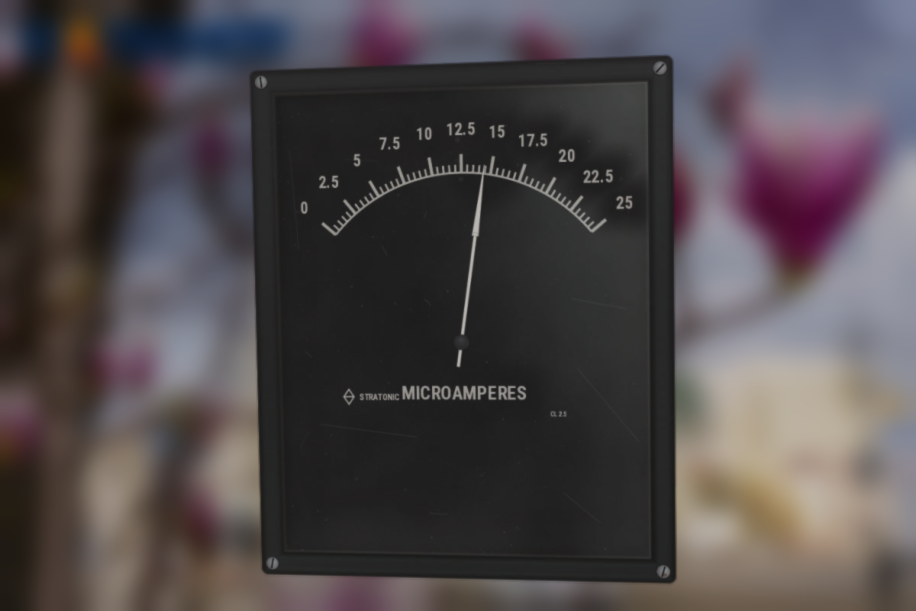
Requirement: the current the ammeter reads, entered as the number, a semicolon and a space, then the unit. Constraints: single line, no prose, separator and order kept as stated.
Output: 14.5; µA
